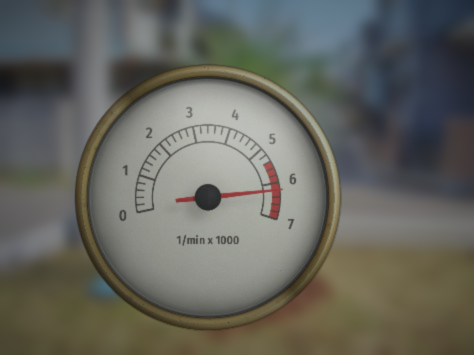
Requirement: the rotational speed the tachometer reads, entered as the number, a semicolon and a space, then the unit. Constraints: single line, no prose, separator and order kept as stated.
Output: 6200; rpm
